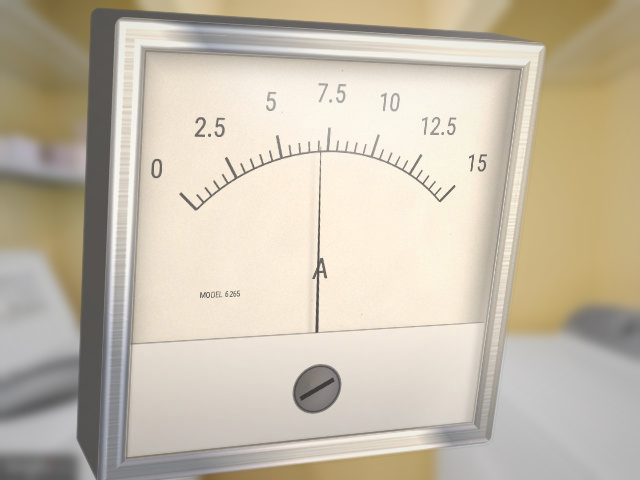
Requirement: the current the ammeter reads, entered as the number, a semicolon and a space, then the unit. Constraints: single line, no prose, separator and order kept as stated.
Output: 7; A
